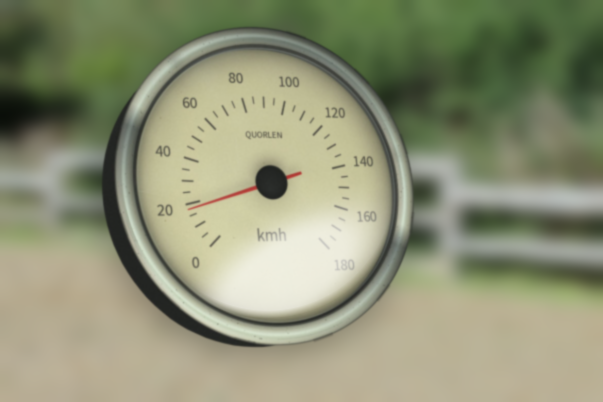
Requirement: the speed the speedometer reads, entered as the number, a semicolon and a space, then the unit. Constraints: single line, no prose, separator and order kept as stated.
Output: 17.5; km/h
